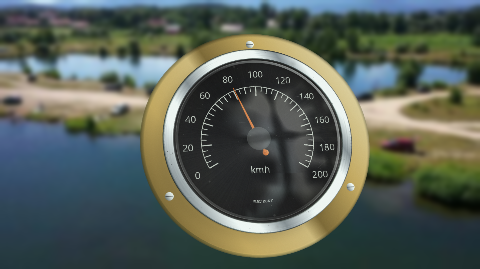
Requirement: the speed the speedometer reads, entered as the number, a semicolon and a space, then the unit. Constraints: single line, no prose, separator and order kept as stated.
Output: 80; km/h
